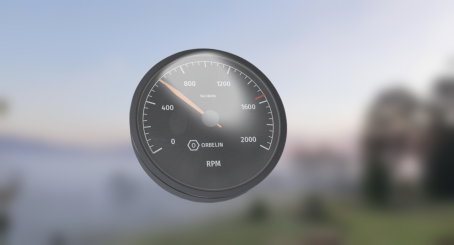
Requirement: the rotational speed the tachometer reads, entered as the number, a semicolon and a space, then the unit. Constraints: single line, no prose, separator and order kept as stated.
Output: 600; rpm
